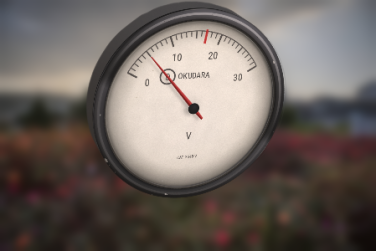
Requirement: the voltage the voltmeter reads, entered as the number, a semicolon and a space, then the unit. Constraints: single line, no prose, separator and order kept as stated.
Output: 5; V
